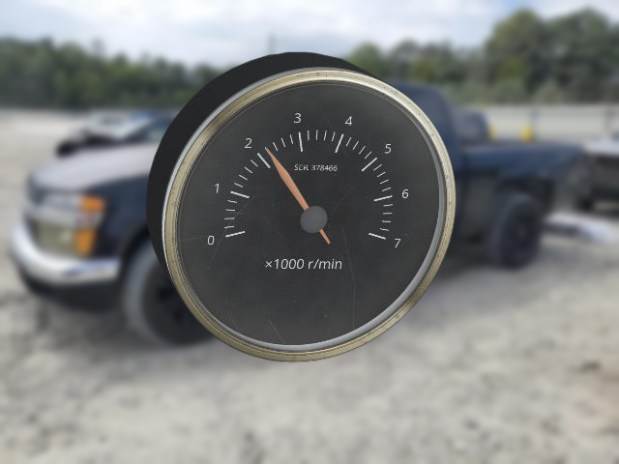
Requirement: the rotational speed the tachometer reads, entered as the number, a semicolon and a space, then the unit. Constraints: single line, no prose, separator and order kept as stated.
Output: 2200; rpm
